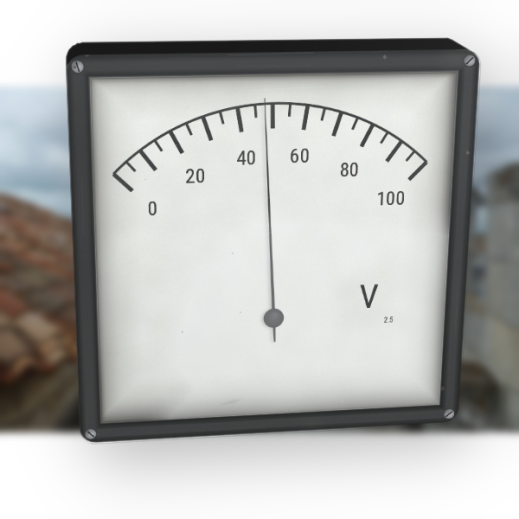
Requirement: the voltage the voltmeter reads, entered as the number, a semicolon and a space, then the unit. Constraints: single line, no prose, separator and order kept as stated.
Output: 47.5; V
